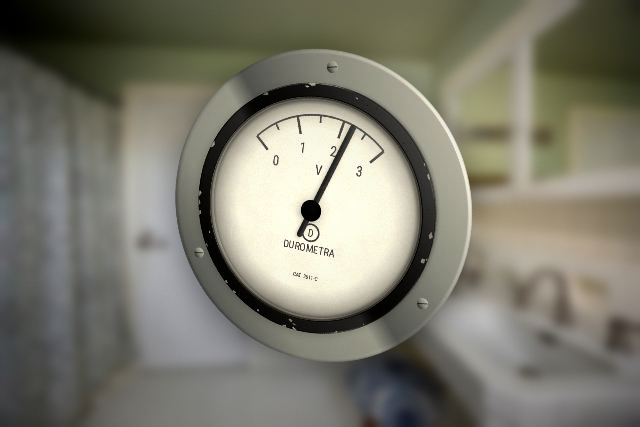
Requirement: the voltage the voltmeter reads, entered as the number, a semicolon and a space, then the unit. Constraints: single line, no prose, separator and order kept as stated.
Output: 2.25; V
